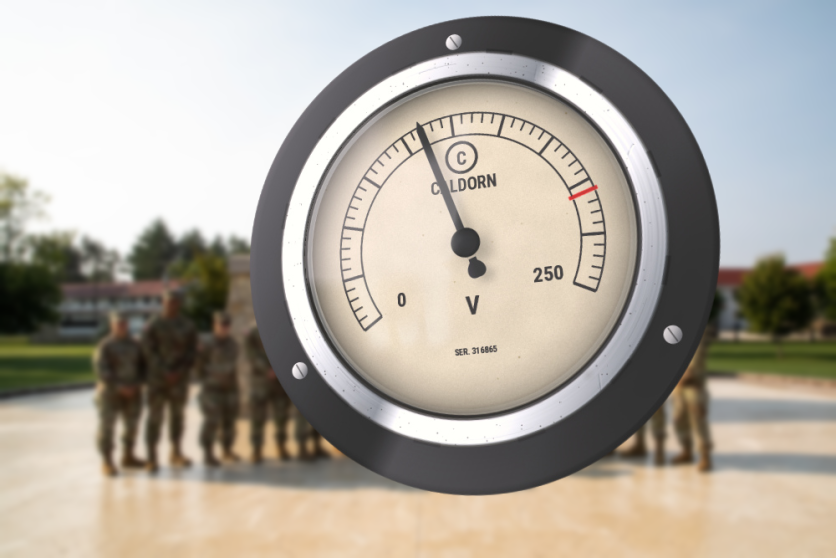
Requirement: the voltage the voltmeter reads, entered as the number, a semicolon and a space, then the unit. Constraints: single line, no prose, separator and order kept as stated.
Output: 110; V
